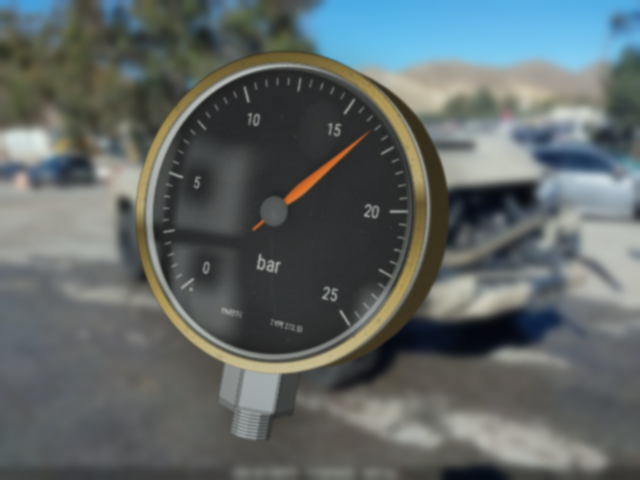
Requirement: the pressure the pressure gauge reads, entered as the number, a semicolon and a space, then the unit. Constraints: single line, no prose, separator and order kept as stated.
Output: 16.5; bar
